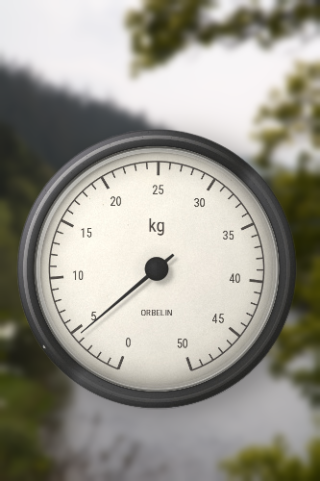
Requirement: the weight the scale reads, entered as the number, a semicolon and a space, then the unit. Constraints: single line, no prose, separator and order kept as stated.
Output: 4.5; kg
